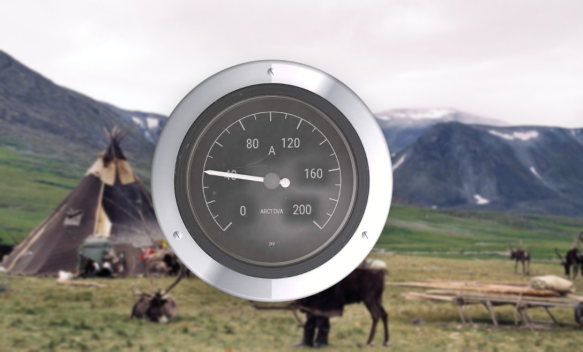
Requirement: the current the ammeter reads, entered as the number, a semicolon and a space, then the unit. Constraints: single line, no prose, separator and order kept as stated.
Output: 40; A
